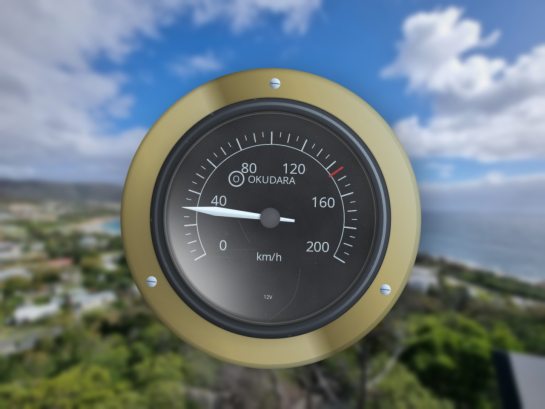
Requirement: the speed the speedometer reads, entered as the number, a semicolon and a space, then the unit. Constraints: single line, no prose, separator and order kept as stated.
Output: 30; km/h
